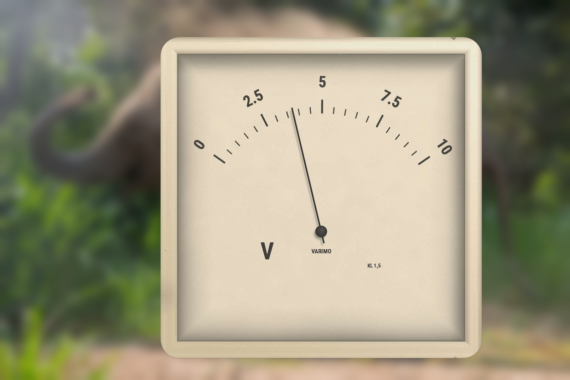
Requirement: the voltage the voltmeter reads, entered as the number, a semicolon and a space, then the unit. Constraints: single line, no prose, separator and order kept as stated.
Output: 3.75; V
